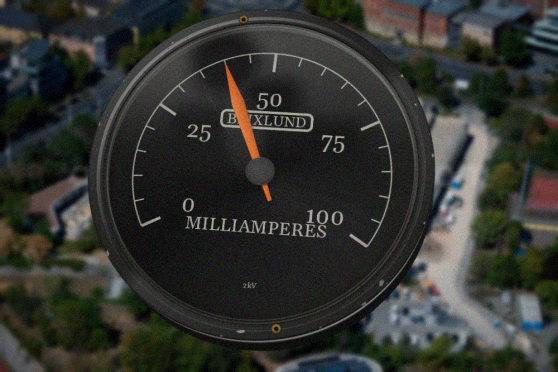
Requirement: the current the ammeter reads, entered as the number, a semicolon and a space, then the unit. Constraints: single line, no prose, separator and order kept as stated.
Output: 40; mA
